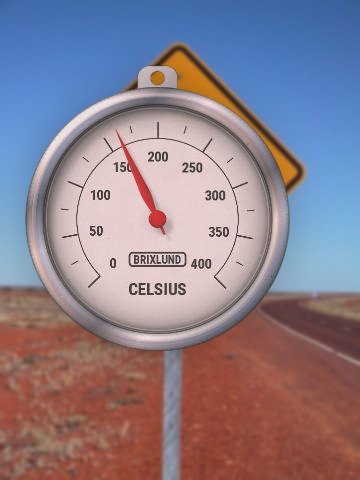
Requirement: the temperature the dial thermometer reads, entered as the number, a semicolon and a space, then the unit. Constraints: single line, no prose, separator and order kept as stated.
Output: 162.5; °C
